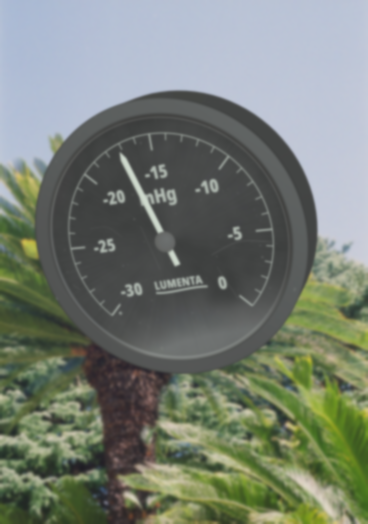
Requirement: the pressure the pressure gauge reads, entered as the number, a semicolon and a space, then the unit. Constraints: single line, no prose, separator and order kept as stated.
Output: -17; inHg
